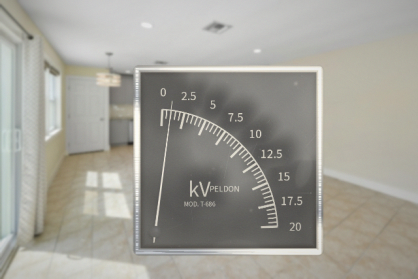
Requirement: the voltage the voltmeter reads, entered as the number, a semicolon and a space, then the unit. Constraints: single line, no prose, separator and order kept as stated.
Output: 1; kV
